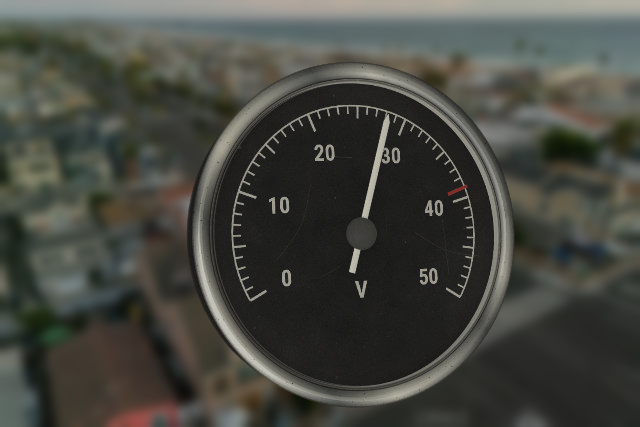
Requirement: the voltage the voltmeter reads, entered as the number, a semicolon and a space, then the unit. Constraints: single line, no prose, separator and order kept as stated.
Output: 28; V
